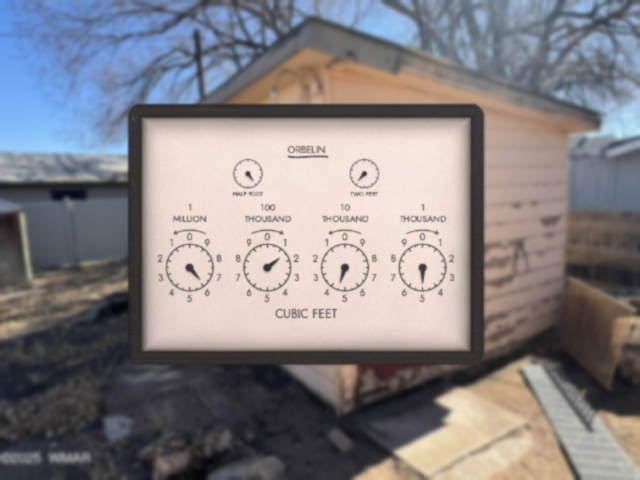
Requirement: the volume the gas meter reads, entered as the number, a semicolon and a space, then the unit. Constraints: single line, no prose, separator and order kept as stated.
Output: 614500; ft³
